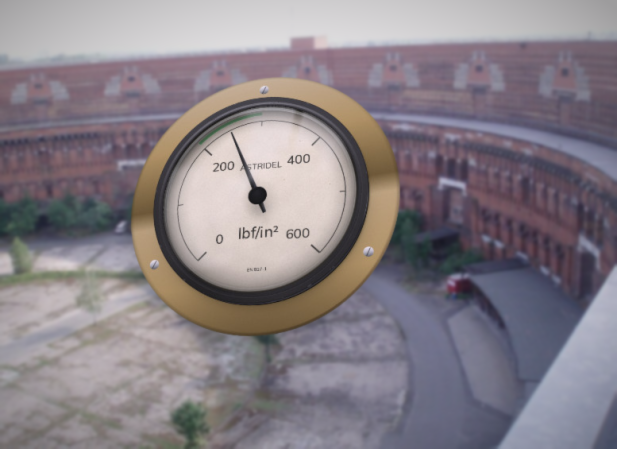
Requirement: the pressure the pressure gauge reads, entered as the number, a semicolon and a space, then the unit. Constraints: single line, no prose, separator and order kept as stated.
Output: 250; psi
